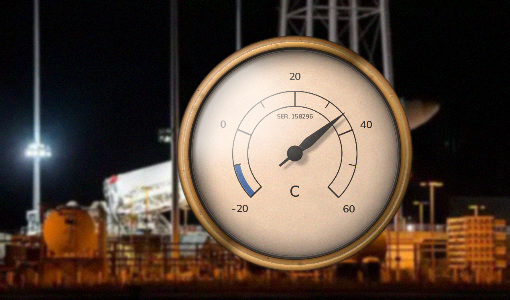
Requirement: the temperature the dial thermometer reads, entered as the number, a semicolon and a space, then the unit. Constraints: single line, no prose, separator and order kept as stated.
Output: 35; °C
